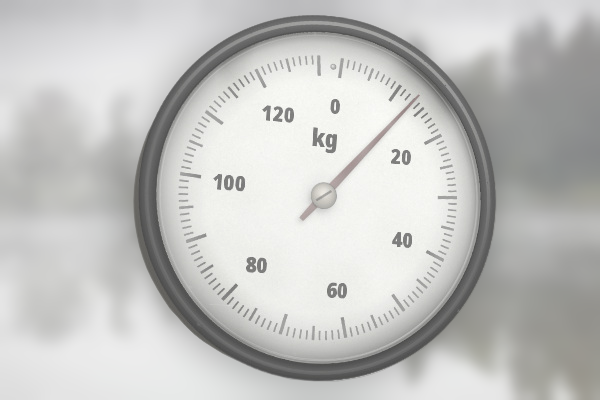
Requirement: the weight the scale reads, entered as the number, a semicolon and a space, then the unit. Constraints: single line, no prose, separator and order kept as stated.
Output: 13; kg
